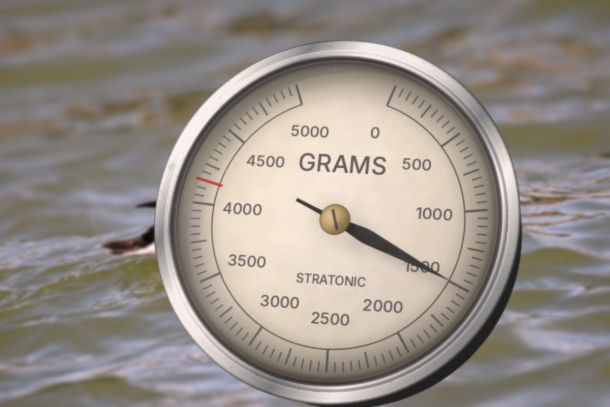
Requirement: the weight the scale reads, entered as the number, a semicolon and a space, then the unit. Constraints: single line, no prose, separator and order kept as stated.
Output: 1500; g
